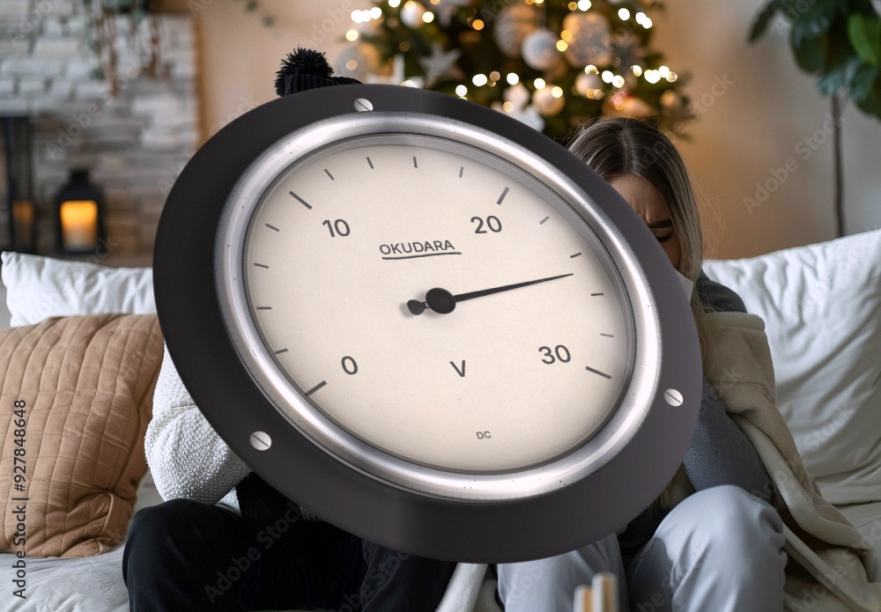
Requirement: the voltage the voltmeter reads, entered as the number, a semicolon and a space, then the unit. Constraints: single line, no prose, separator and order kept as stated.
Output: 25; V
